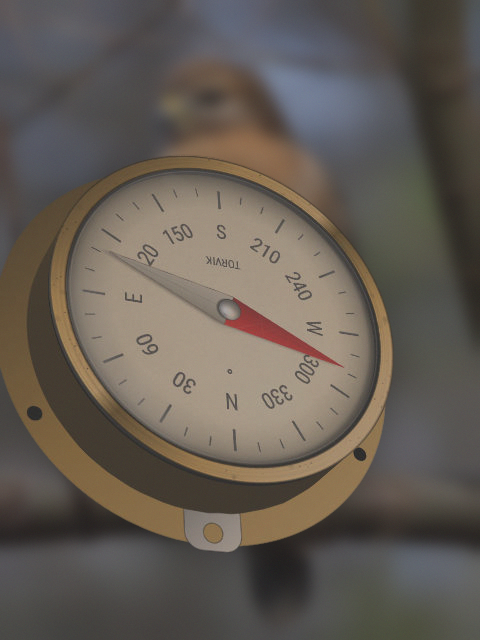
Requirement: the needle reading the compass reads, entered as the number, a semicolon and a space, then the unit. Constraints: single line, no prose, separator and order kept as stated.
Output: 290; °
